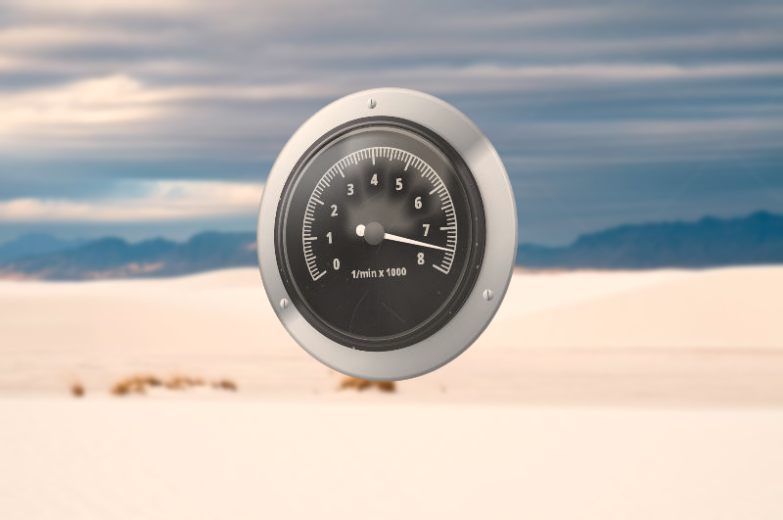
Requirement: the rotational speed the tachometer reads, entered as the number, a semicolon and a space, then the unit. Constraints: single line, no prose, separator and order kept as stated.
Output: 7500; rpm
